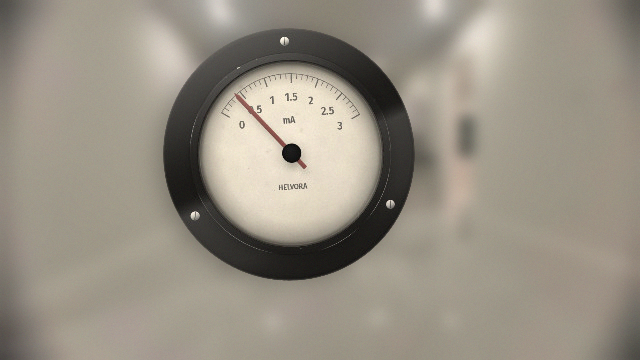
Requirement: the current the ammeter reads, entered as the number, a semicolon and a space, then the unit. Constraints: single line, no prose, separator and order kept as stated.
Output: 0.4; mA
